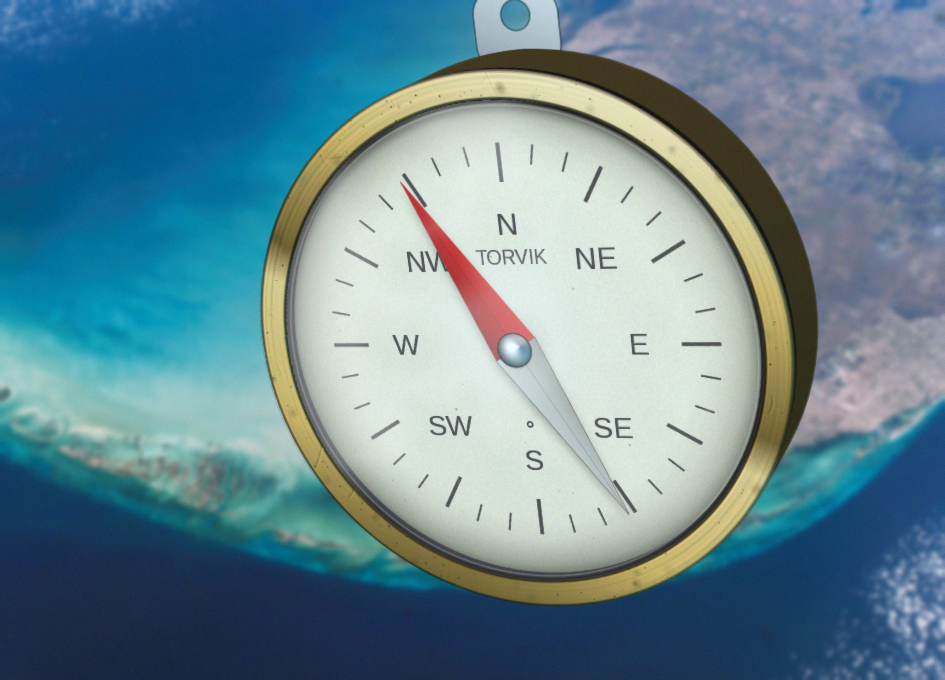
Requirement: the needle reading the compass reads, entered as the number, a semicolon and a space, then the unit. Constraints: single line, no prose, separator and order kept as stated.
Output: 330; °
